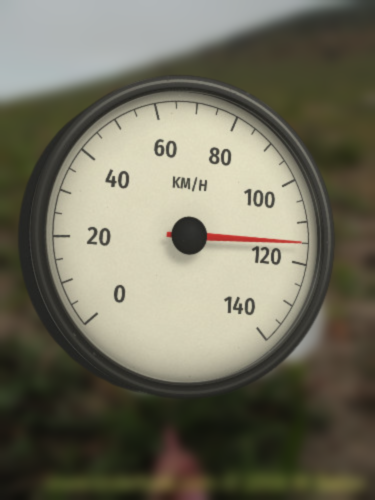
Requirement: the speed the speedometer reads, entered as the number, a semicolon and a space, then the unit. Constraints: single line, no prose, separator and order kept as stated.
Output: 115; km/h
